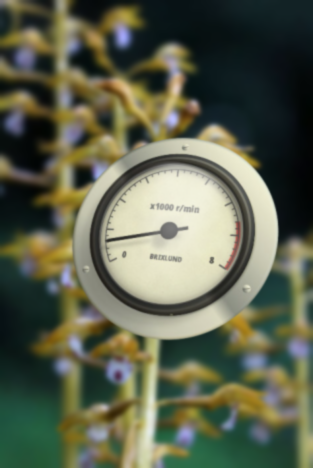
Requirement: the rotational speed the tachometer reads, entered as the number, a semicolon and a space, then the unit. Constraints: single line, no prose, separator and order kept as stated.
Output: 600; rpm
